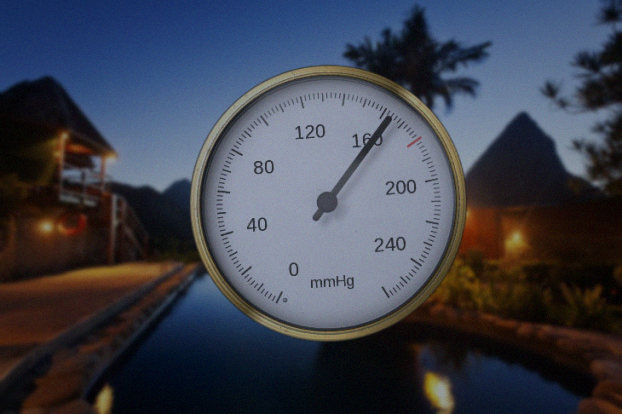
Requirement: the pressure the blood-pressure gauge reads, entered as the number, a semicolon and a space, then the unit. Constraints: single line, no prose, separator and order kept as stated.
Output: 164; mmHg
